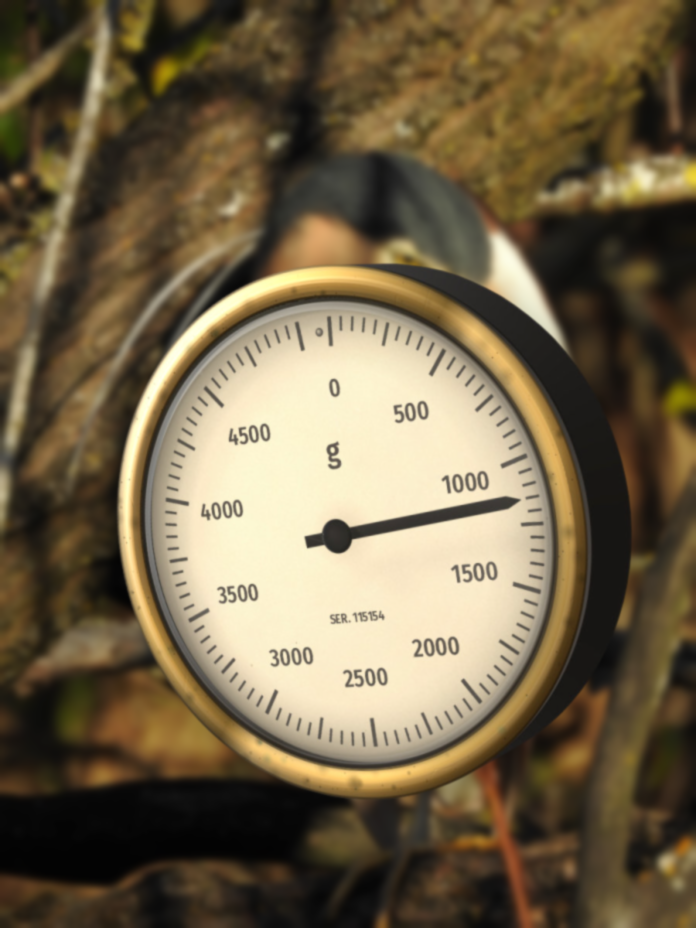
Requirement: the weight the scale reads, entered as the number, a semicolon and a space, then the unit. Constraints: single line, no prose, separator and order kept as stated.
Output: 1150; g
